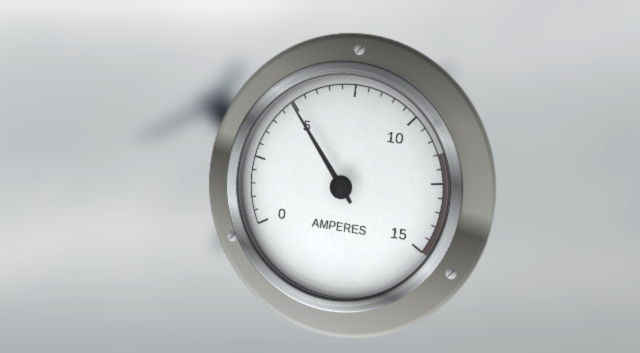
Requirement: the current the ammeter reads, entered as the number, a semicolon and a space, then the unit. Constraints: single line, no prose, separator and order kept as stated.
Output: 5; A
